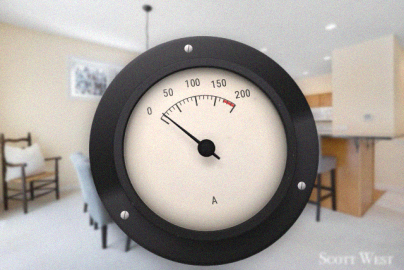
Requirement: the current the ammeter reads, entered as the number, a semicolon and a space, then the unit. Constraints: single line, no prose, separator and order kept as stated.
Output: 10; A
